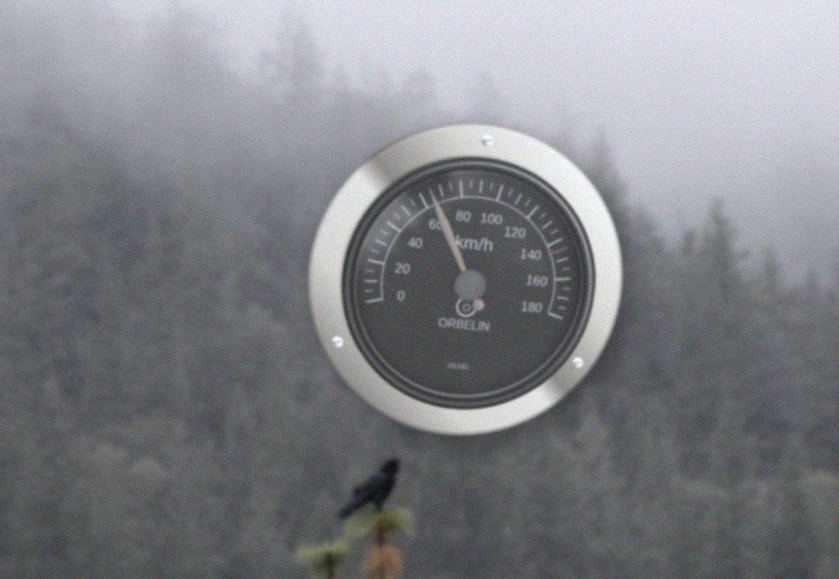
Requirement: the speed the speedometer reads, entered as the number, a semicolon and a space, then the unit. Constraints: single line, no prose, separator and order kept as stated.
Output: 65; km/h
